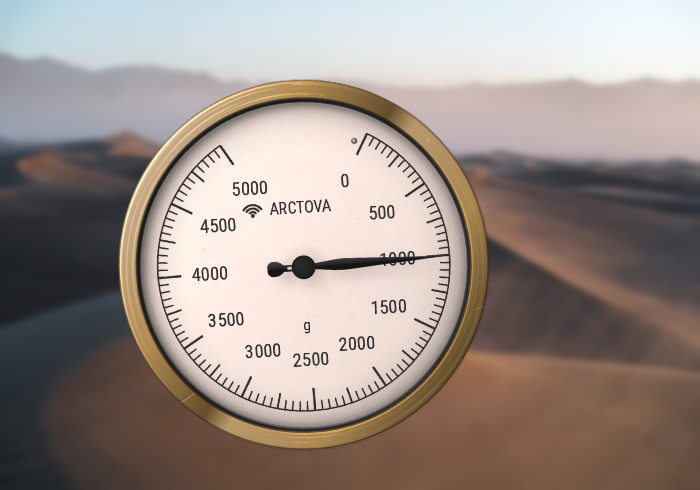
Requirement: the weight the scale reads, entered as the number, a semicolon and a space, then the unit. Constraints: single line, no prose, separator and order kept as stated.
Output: 1000; g
